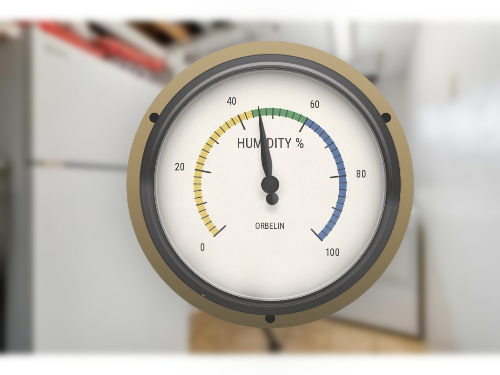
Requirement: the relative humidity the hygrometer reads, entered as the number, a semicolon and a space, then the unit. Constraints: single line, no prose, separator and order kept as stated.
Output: 46; %
